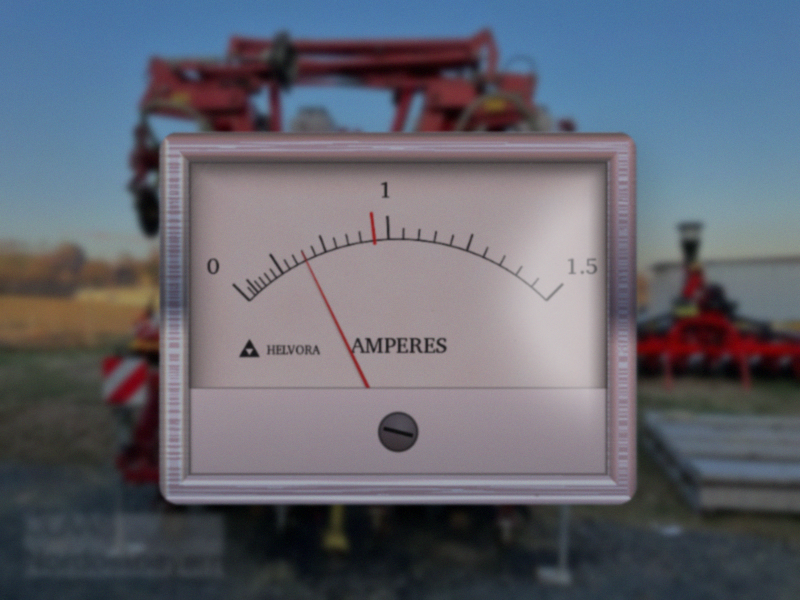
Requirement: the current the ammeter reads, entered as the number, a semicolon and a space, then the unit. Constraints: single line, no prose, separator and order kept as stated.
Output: 0.65; A
